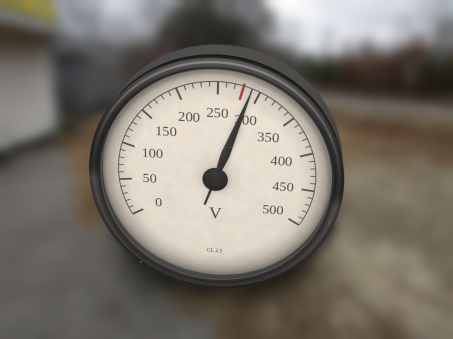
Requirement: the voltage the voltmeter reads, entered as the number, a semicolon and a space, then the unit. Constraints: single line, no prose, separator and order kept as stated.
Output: 290; V
